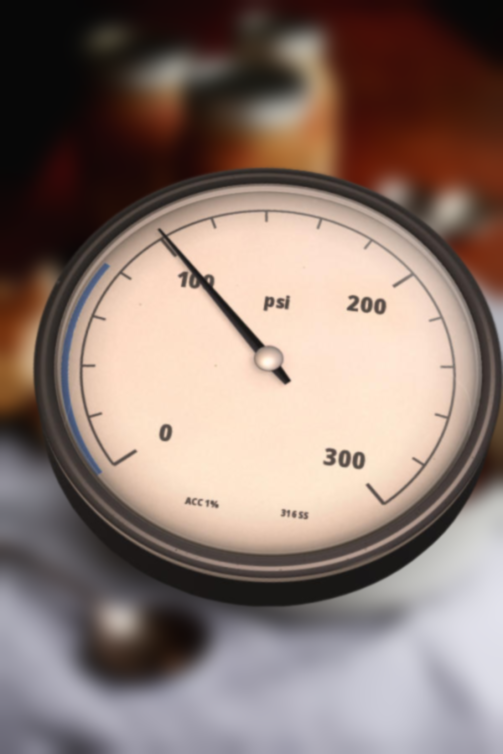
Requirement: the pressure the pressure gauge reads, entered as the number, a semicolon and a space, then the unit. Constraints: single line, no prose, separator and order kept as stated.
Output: 100; psi
